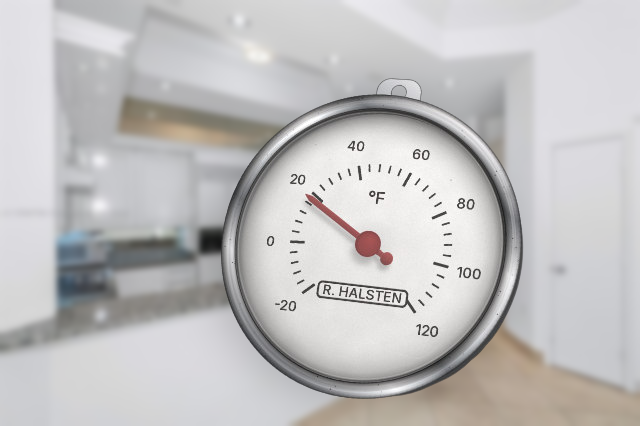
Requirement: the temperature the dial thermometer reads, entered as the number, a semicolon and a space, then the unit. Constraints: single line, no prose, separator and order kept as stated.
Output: 18; °F
